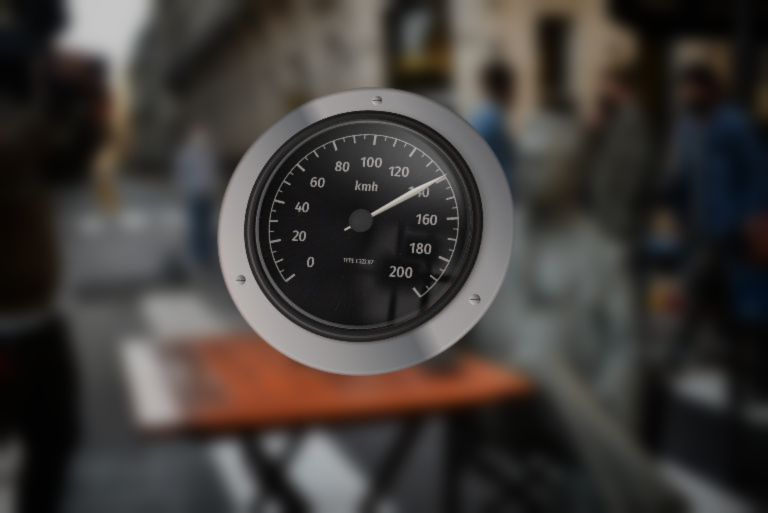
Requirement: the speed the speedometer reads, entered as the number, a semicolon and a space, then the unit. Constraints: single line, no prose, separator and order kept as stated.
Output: 140; km/h
